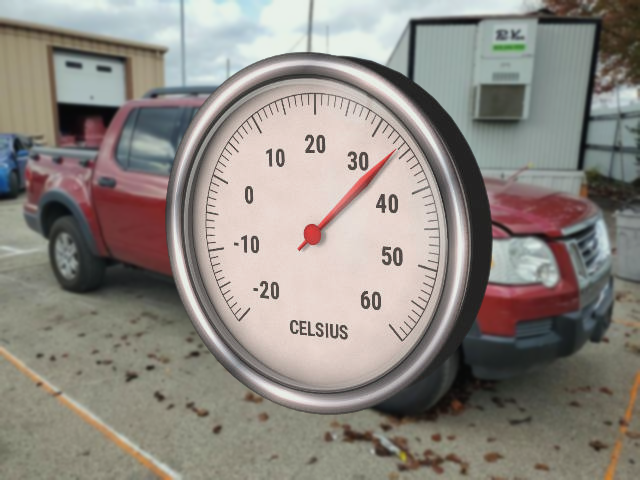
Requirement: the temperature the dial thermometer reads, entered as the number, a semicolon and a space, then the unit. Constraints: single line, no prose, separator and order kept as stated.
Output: 34; °C
